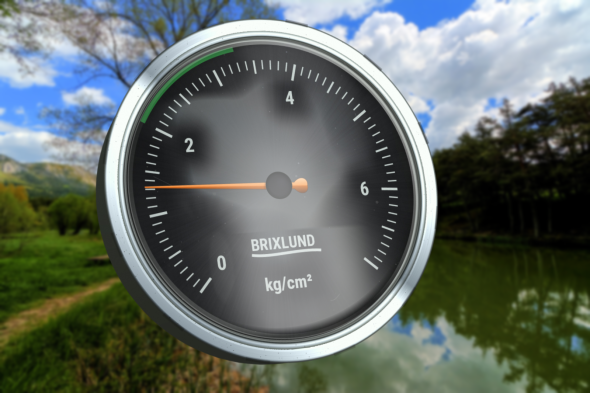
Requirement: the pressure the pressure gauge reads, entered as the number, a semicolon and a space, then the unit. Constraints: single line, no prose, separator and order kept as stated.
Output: 1.3; kg/cm²
